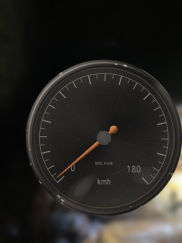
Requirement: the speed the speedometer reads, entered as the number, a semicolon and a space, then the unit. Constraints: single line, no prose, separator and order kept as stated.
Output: 2.5; km/h
